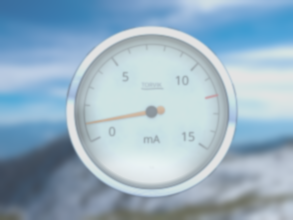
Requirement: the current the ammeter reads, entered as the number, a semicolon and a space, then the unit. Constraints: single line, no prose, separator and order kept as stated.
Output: 1; mA
